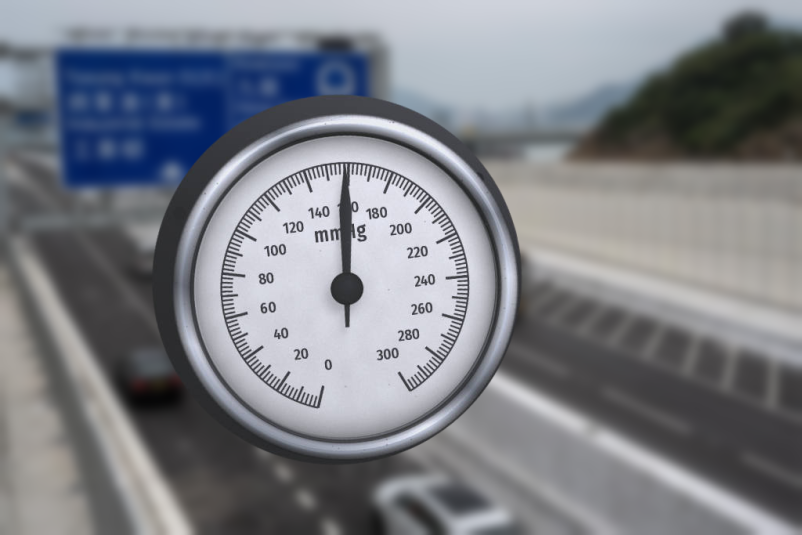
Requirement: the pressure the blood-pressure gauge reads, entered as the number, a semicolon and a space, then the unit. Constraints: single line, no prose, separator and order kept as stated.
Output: 158; mmHg
